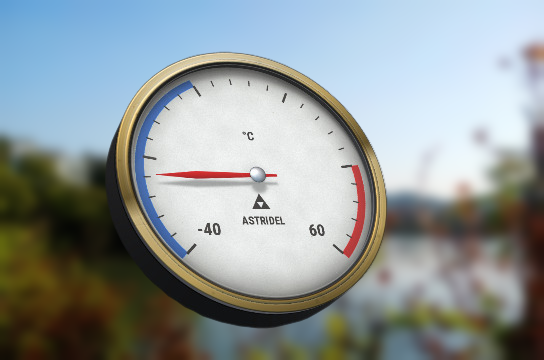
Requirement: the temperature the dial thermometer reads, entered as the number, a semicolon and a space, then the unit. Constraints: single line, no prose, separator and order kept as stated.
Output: -24; °C
